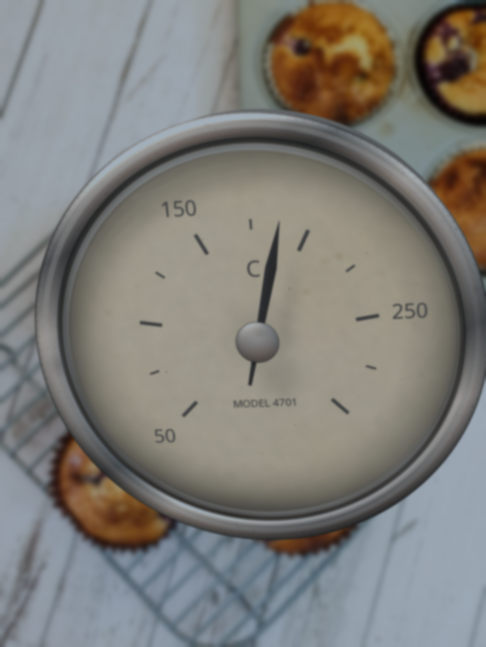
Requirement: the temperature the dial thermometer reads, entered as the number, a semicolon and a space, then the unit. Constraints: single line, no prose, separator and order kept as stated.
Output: 187.5; °C
